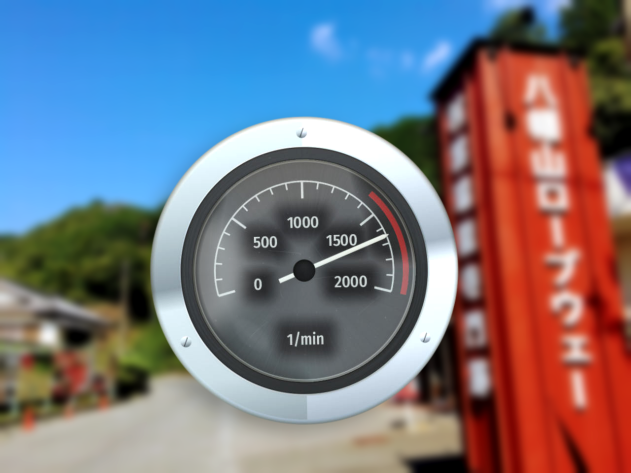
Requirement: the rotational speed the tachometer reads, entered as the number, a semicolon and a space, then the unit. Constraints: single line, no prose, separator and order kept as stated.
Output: 1650; rpm
